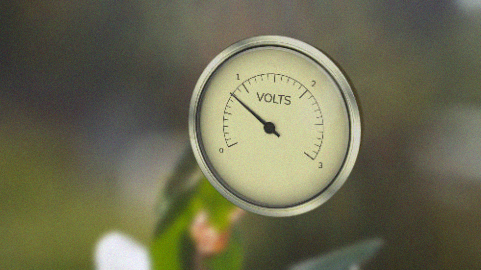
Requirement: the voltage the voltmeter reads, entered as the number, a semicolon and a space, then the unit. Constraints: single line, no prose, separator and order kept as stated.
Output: 0.8; V
